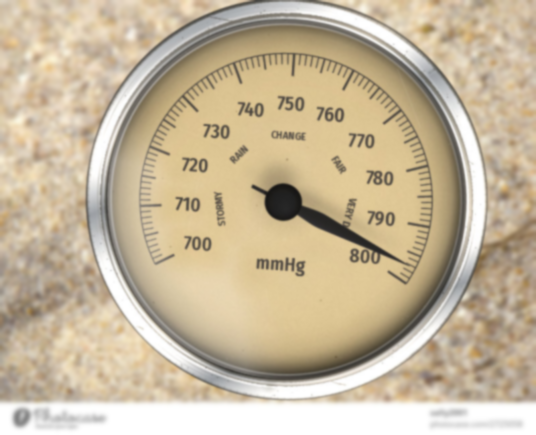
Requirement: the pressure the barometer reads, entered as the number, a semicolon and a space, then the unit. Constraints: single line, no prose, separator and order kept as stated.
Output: 797; mmHg
